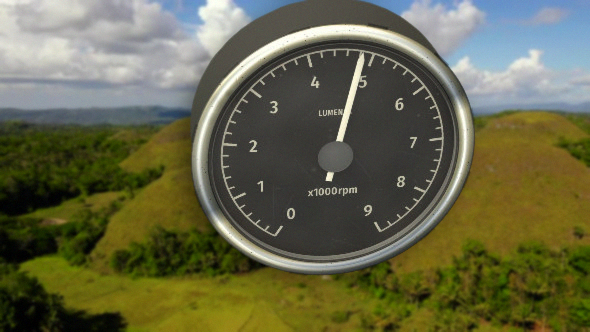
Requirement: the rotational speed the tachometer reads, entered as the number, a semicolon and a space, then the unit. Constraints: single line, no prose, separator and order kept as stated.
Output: 4800; rpm
